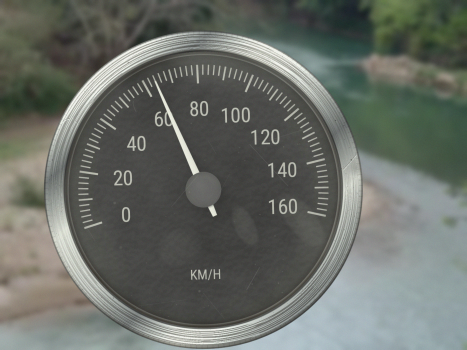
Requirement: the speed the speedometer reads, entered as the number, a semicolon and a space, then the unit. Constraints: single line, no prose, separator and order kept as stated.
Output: 64; km/h
